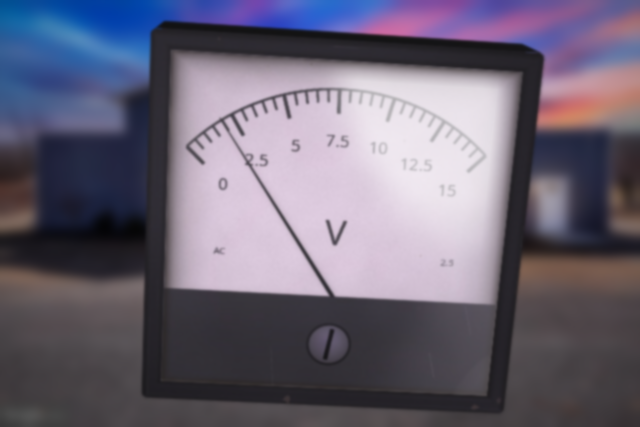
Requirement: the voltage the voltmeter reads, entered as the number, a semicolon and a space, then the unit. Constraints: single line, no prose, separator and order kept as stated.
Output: 2; V
